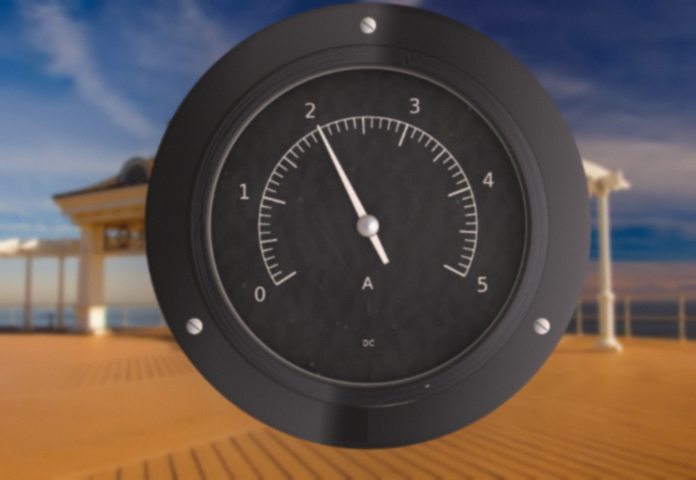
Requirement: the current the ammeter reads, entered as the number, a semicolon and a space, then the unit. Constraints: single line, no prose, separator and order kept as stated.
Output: 2; A
